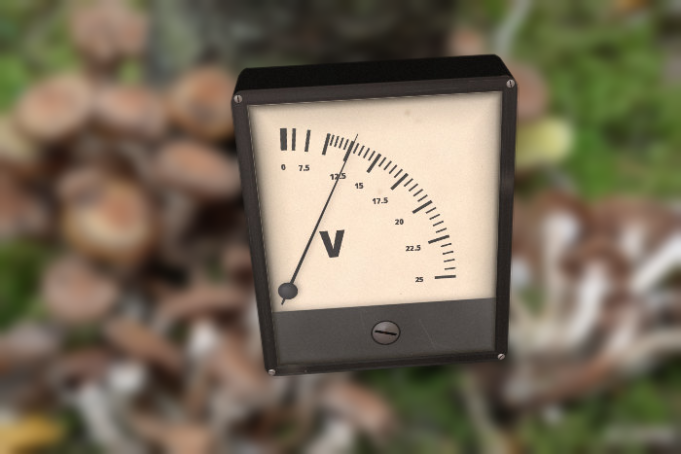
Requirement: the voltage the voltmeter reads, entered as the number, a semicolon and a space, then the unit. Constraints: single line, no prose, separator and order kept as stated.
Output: 12.5; V
